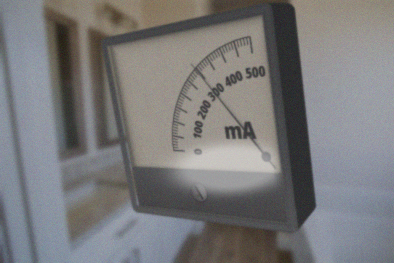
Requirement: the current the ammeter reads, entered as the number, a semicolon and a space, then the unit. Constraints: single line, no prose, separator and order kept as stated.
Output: 300; mA
